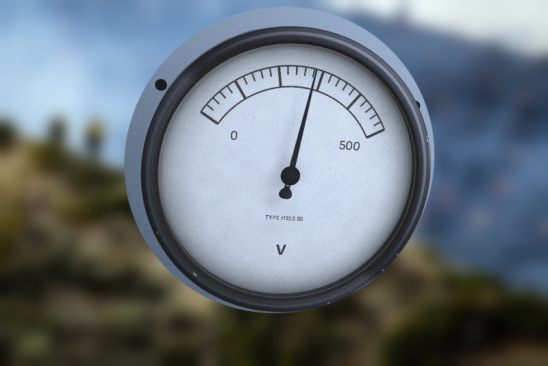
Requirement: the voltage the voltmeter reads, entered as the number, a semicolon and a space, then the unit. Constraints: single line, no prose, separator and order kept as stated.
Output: 280; V
